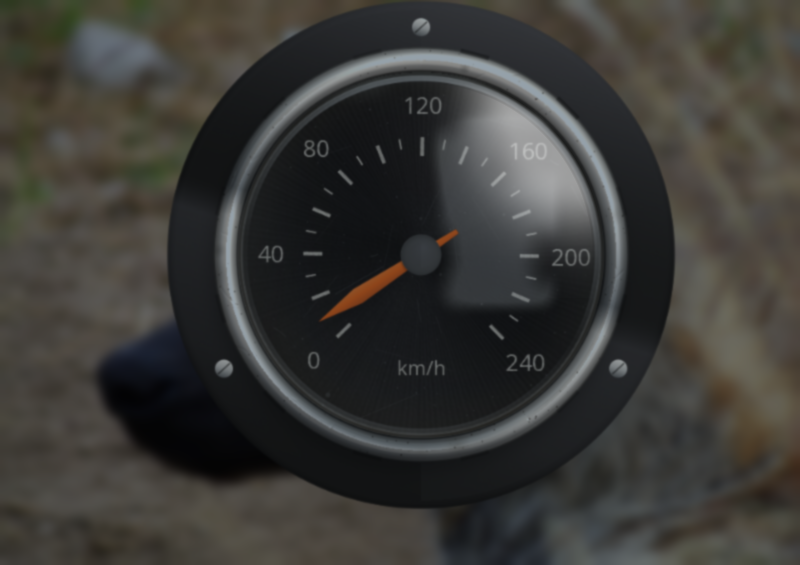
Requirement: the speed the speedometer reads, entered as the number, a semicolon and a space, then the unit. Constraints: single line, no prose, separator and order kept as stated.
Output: 10; km/h
